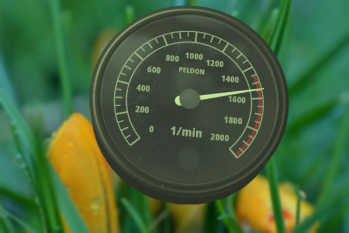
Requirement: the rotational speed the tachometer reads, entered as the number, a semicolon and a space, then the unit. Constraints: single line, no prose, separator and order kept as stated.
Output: 1550; rpm
